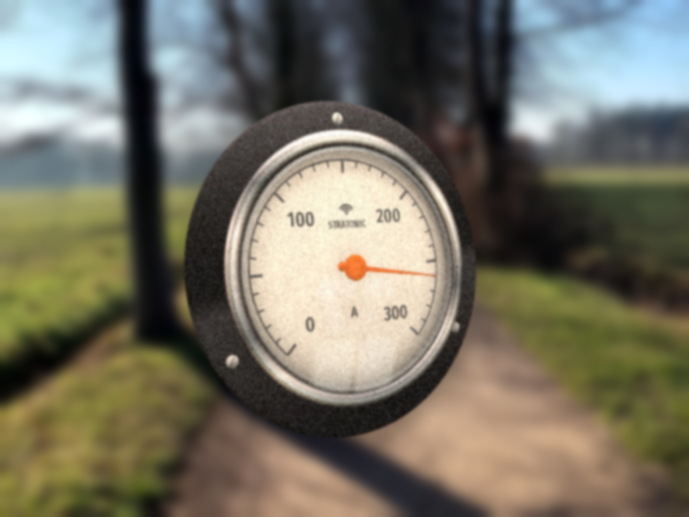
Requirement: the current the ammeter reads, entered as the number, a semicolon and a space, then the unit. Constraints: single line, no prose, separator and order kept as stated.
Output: 260; A
